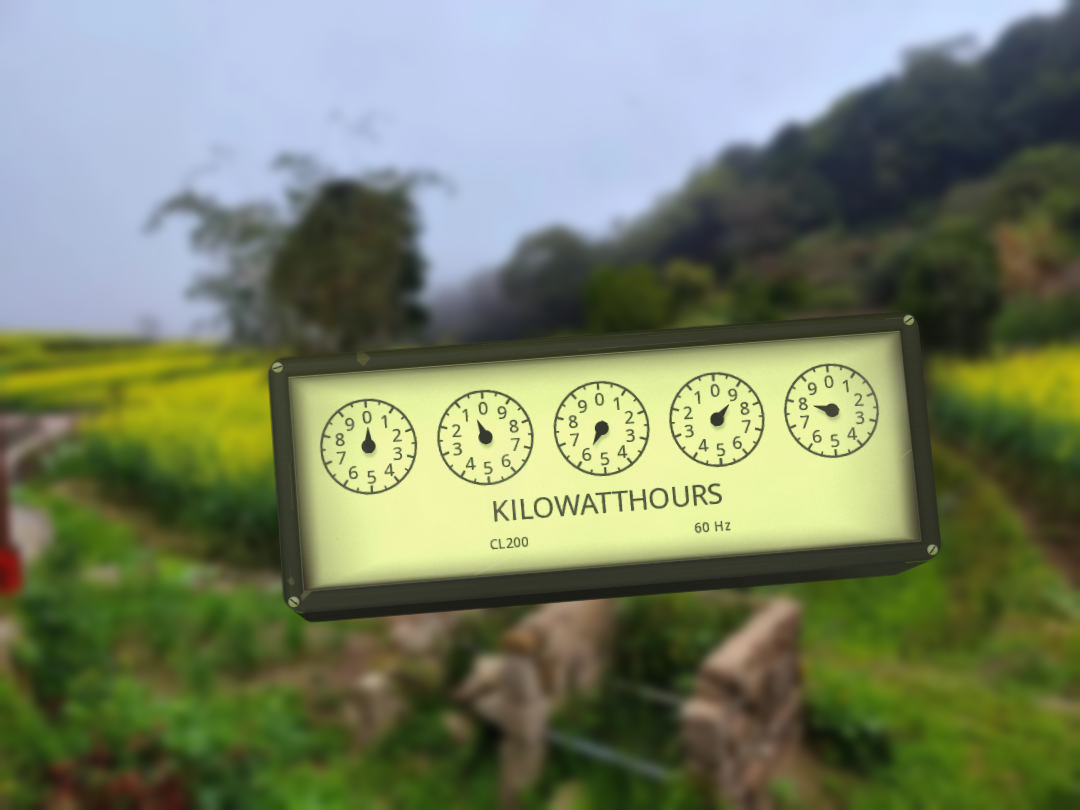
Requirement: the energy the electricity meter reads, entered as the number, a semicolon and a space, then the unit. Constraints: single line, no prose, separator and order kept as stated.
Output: 588; kWh
